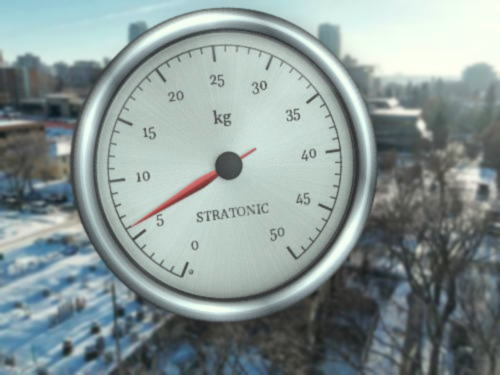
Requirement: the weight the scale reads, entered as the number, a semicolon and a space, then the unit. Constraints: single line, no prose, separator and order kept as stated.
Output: 6; kg
